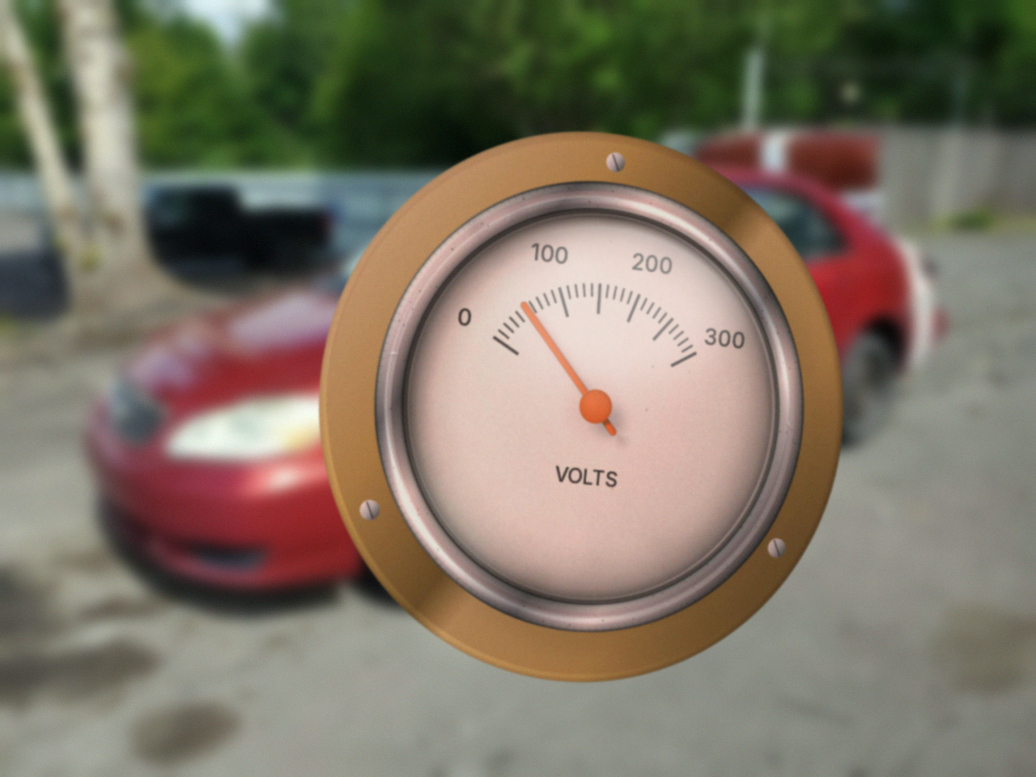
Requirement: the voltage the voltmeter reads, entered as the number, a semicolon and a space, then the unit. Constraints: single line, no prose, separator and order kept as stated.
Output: 50; V
